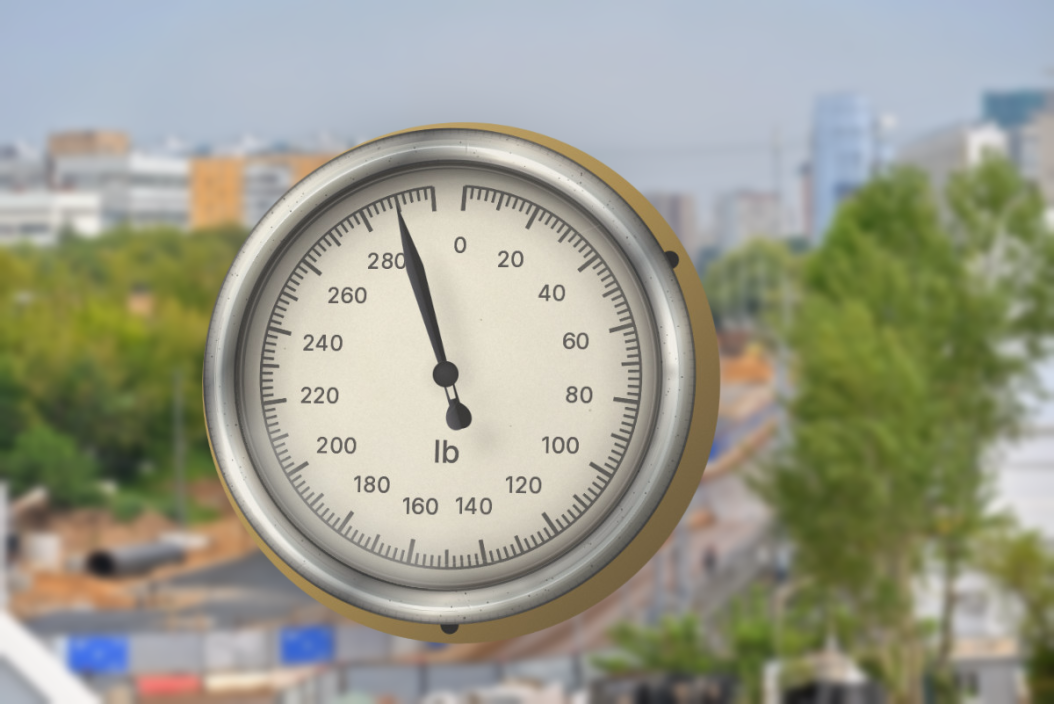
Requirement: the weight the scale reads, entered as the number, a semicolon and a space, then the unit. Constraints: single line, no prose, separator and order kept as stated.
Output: 290; lb
